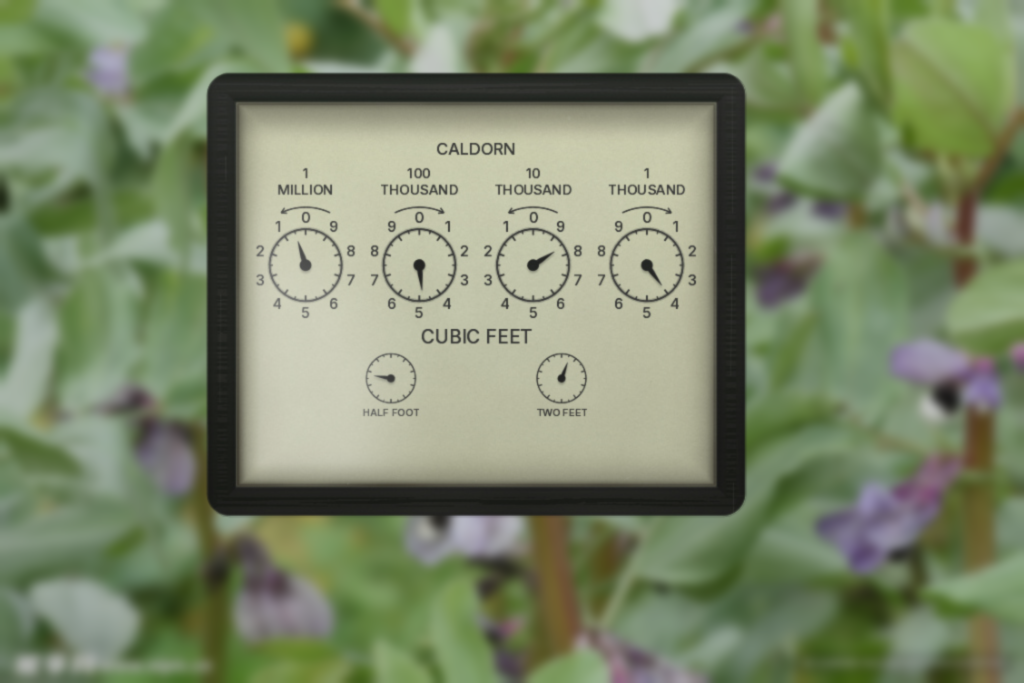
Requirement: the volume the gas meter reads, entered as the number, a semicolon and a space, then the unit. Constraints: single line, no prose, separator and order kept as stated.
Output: 48400; ft³
